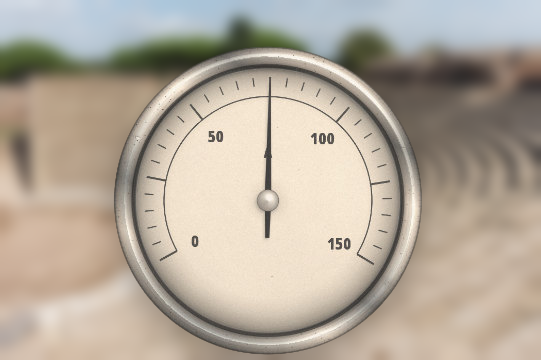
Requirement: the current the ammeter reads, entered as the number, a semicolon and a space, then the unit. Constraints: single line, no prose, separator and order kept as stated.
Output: 75; A
